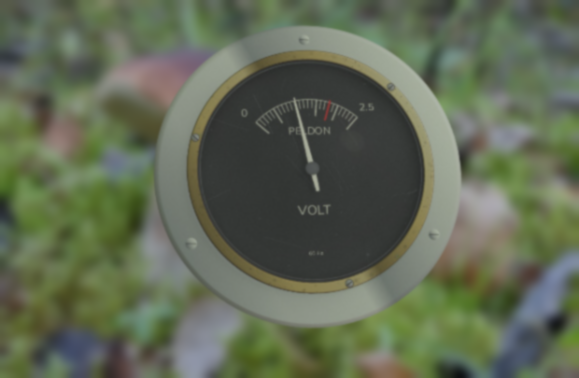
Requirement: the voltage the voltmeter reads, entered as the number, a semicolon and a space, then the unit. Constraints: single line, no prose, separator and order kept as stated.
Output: 1; V
